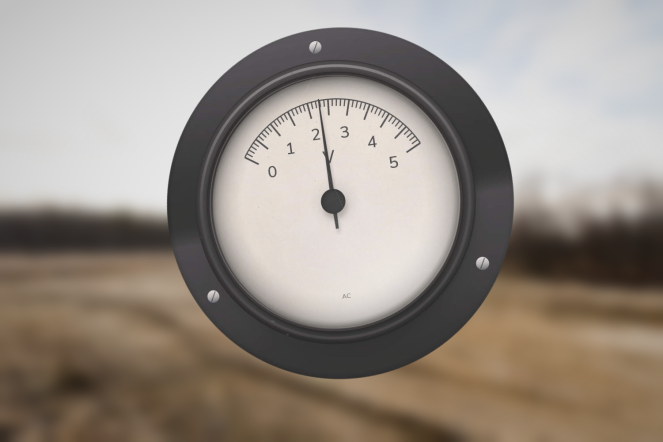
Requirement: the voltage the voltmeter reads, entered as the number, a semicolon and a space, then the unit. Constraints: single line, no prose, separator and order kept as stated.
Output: 2.3; V
